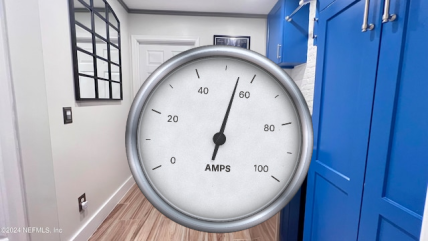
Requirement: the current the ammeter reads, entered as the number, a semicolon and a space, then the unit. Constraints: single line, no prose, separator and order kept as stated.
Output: 55; A
